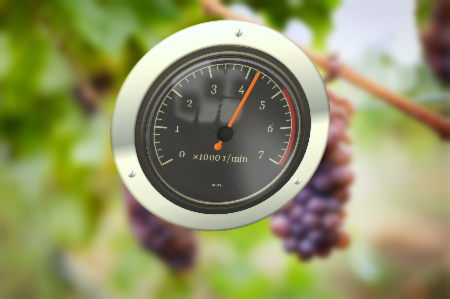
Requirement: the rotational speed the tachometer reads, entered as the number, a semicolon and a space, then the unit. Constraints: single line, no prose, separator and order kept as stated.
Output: 4200; rpm
